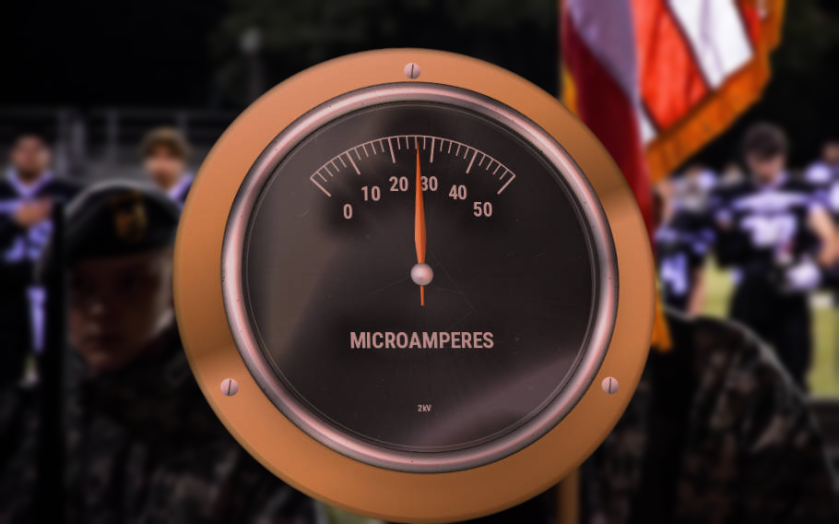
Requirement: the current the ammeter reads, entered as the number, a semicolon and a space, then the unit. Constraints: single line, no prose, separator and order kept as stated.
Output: 26; µA
